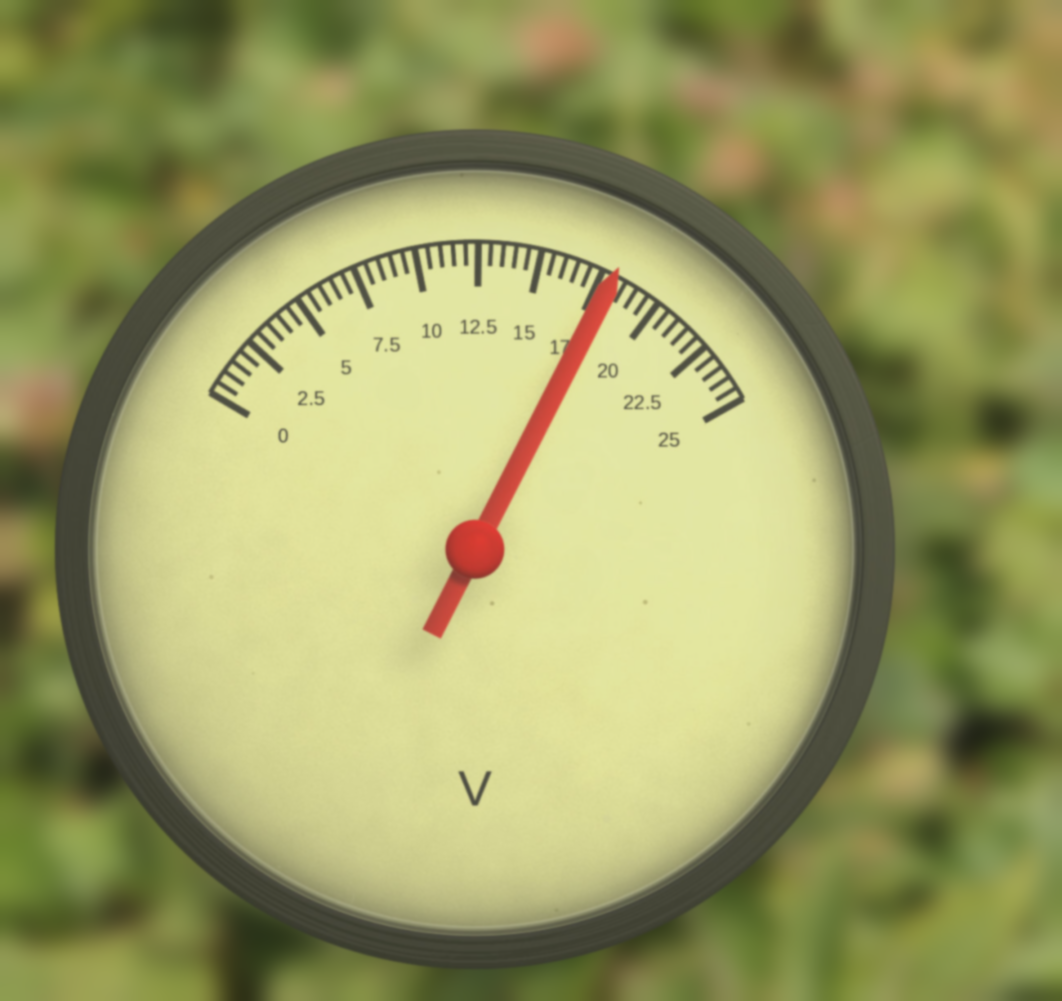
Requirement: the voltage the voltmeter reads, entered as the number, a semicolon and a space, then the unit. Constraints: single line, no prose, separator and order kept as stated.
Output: 18; V
